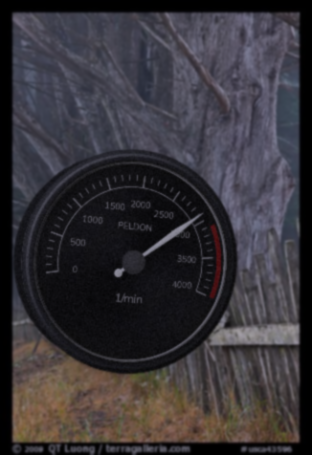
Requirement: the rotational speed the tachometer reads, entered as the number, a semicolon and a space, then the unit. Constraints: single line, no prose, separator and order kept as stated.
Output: 2900; rpm
